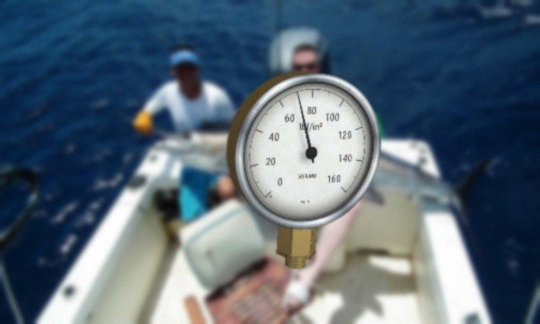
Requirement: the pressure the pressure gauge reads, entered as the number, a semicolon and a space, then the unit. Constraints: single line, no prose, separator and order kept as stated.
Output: 70; psi
